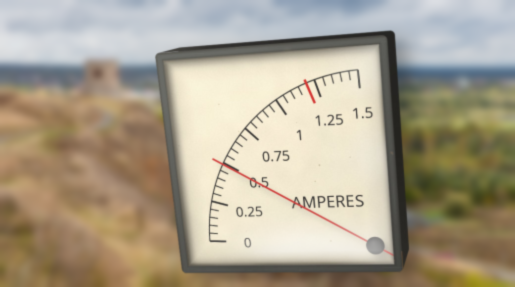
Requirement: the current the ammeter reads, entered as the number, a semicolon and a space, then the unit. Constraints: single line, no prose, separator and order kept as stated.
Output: 0.5; A
